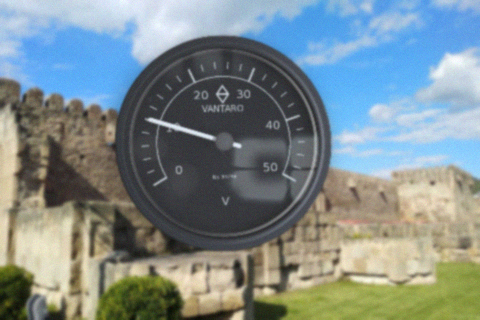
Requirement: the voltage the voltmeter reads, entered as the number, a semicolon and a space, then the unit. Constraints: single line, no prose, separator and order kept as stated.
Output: 10; V
